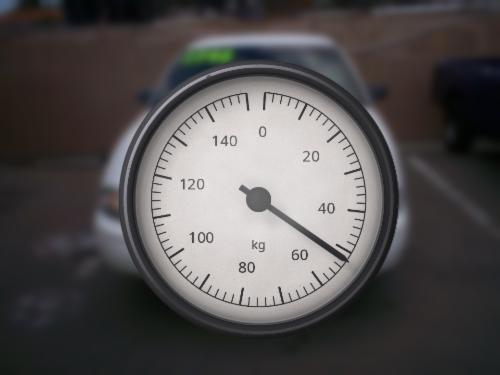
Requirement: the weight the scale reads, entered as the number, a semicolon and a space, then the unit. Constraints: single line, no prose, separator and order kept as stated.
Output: 52; kg
